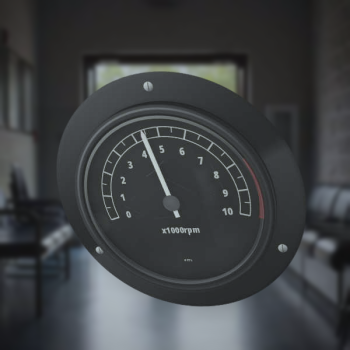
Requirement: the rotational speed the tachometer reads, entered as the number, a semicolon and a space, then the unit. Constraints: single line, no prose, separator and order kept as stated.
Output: 4500; rpm
